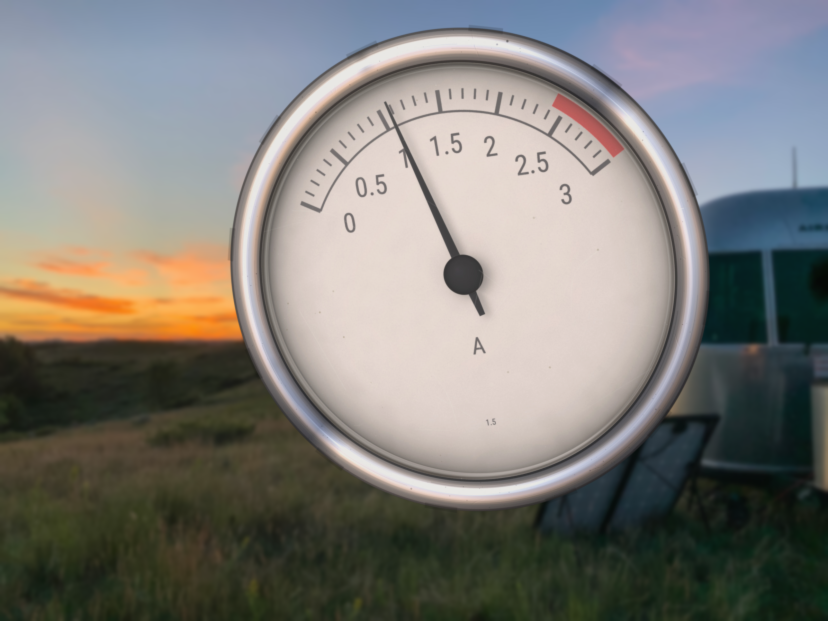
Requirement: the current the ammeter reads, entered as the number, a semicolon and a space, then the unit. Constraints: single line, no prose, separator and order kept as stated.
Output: 1.1; A
